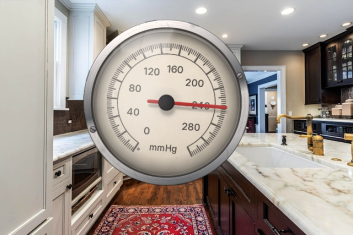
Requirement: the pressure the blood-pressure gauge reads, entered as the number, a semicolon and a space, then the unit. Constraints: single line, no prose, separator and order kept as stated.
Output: 240; mmHg
